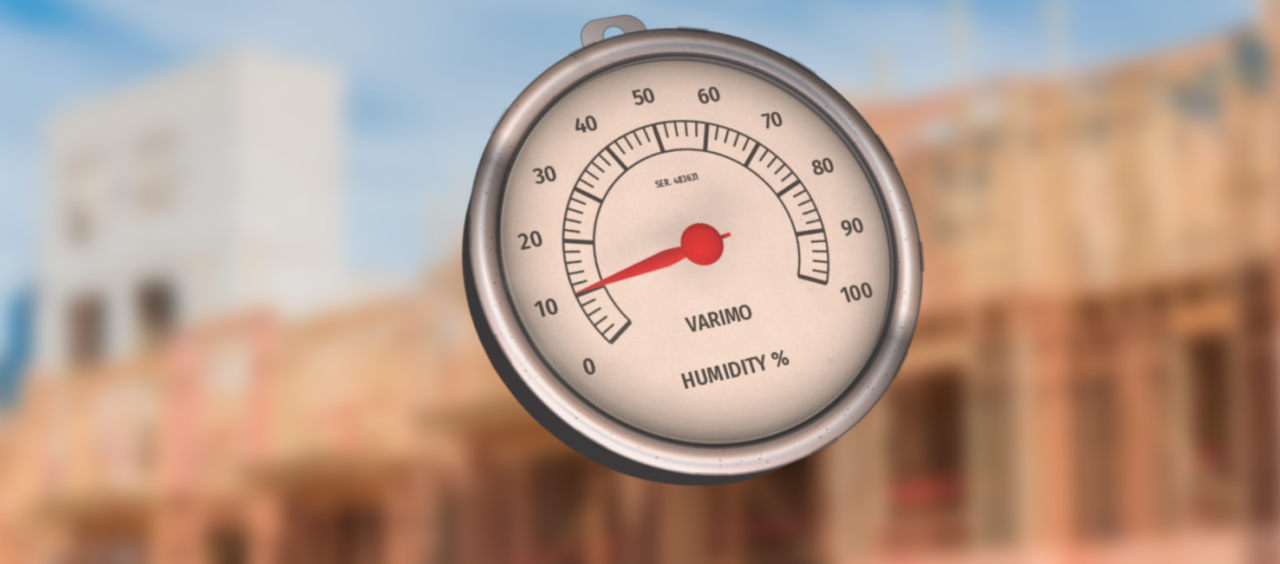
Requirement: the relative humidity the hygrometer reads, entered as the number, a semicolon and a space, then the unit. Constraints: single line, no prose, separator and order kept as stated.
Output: 10; %
